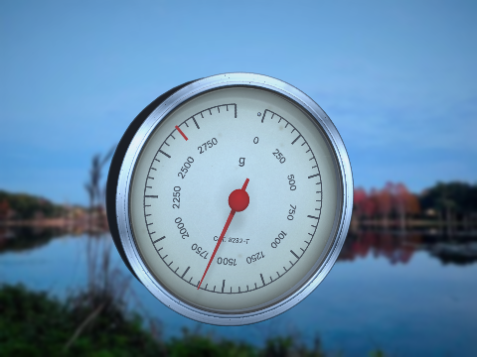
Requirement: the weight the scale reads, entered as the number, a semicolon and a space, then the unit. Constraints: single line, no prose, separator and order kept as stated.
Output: 1650; g
